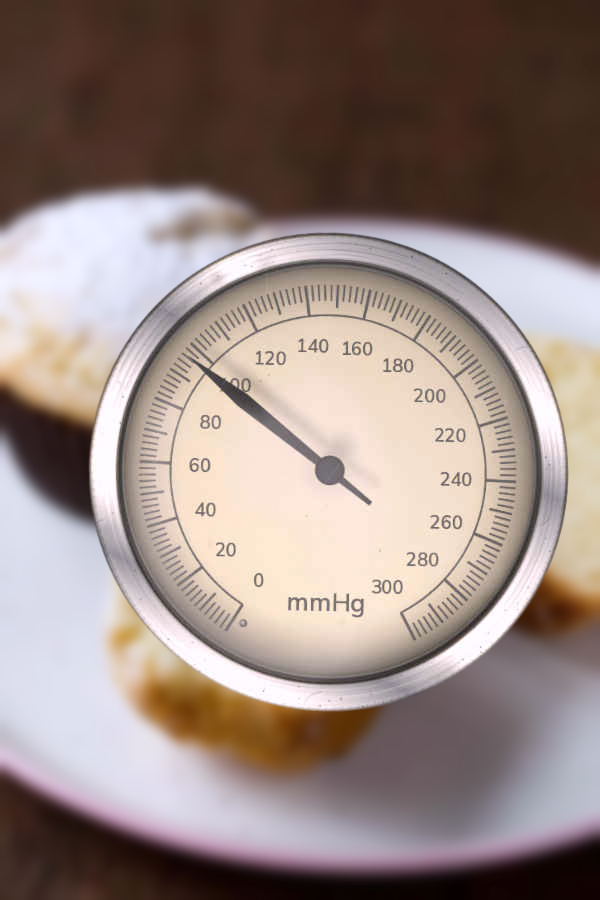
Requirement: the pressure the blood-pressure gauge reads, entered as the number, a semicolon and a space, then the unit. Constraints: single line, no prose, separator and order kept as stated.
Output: 96; mmHg
